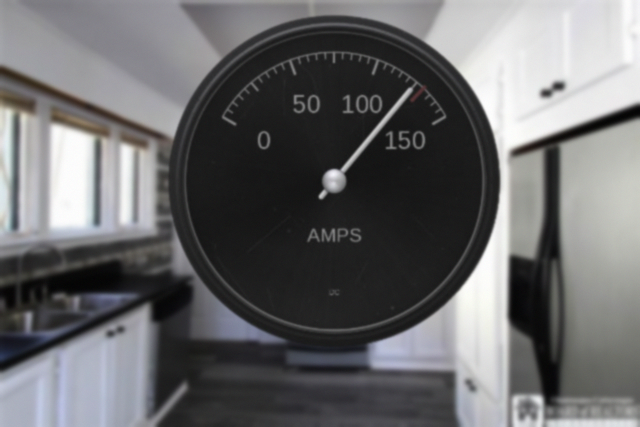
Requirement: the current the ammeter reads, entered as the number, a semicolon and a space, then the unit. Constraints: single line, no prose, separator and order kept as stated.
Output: 125; A
